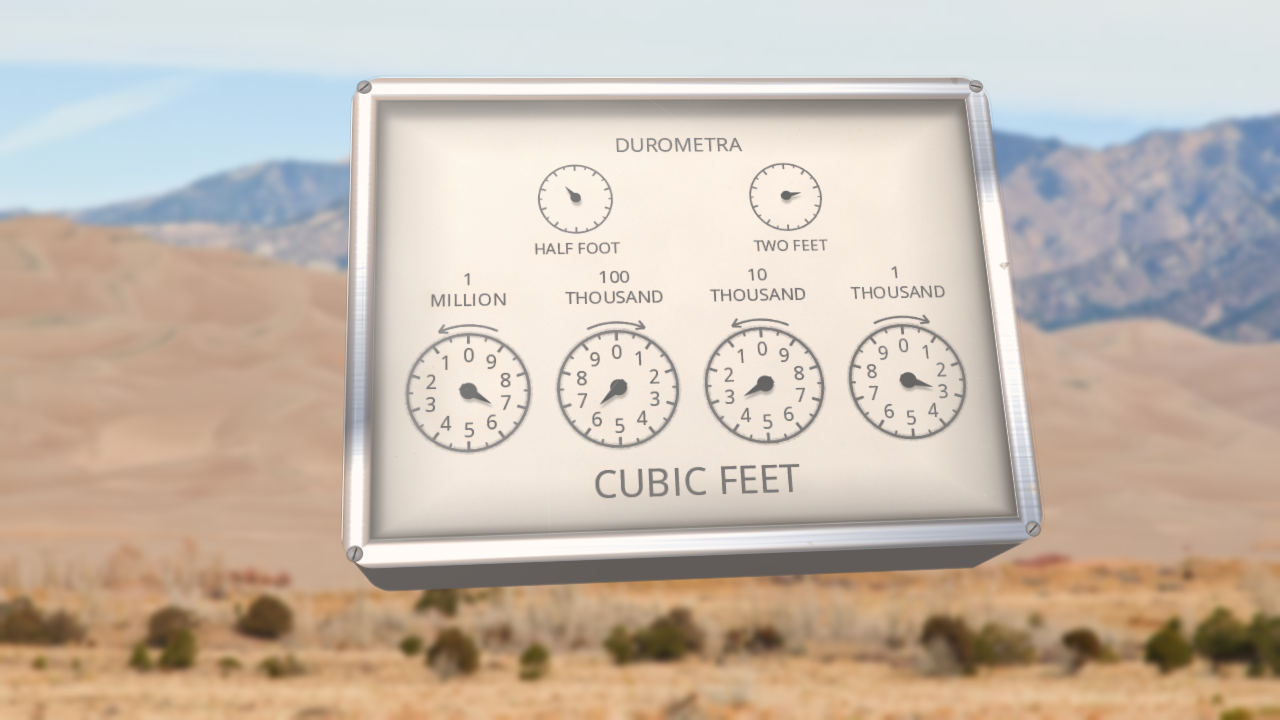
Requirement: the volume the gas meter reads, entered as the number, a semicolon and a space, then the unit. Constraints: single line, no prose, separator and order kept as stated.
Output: 663300; ft³
